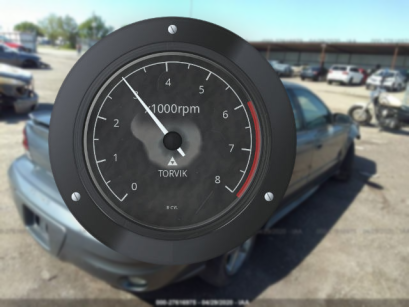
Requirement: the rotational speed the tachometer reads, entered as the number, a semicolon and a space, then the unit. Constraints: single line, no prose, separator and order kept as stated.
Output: 3000; rpm
